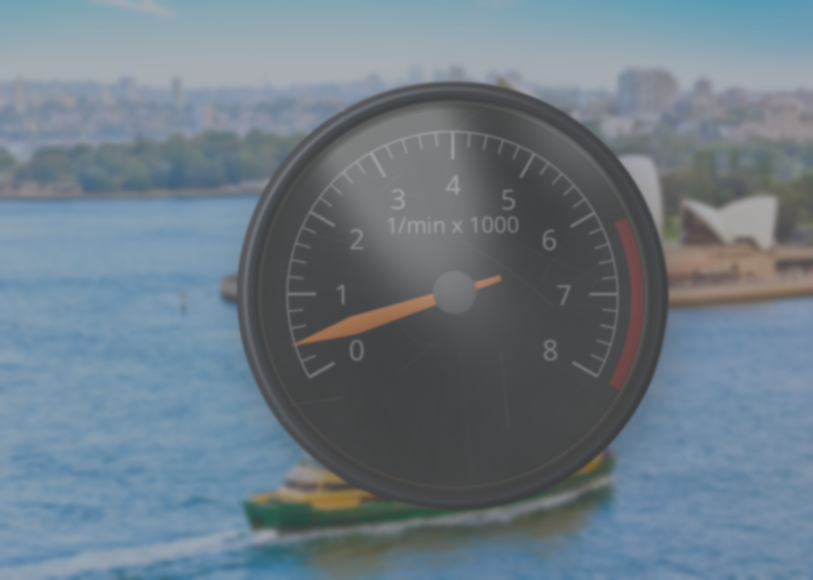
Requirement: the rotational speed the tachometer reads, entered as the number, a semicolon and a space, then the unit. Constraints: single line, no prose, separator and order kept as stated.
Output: 400; rpm
